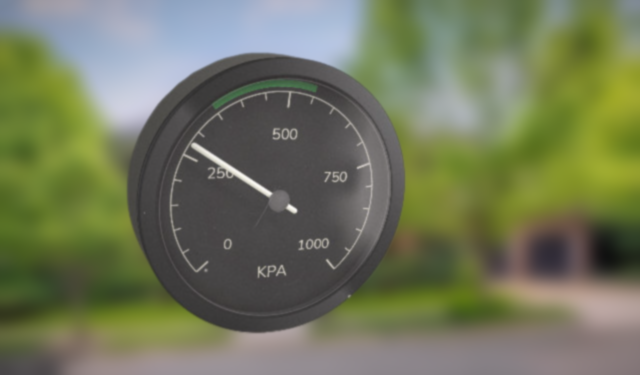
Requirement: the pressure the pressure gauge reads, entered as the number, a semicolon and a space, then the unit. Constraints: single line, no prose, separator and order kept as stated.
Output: 275; kPa
